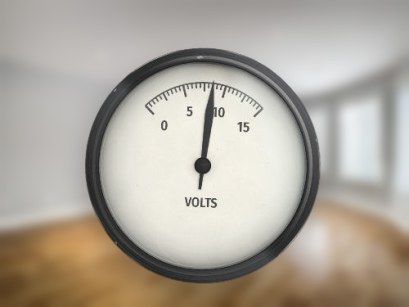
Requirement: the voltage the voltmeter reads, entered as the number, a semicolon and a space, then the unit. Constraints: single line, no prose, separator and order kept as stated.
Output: 8.5; V
